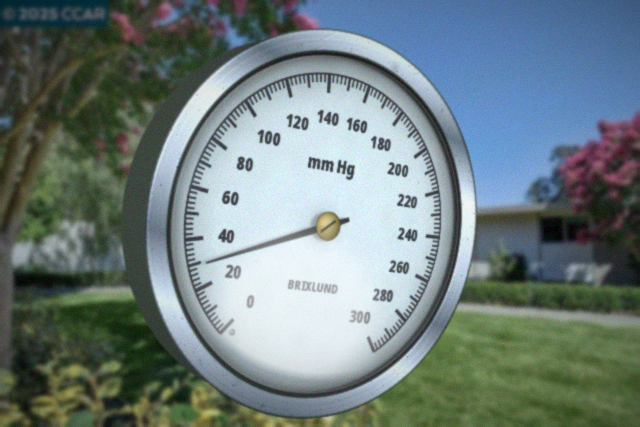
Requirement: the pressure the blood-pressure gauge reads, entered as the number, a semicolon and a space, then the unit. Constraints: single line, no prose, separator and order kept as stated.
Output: 30; mmHg
